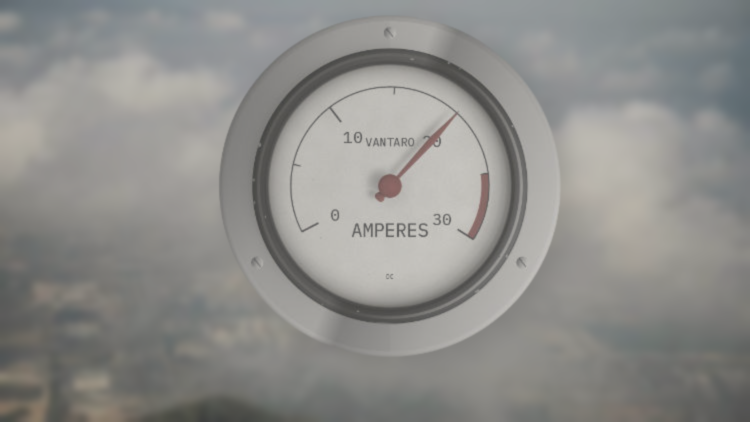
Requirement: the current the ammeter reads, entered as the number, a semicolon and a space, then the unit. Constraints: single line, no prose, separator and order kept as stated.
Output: 20; A
